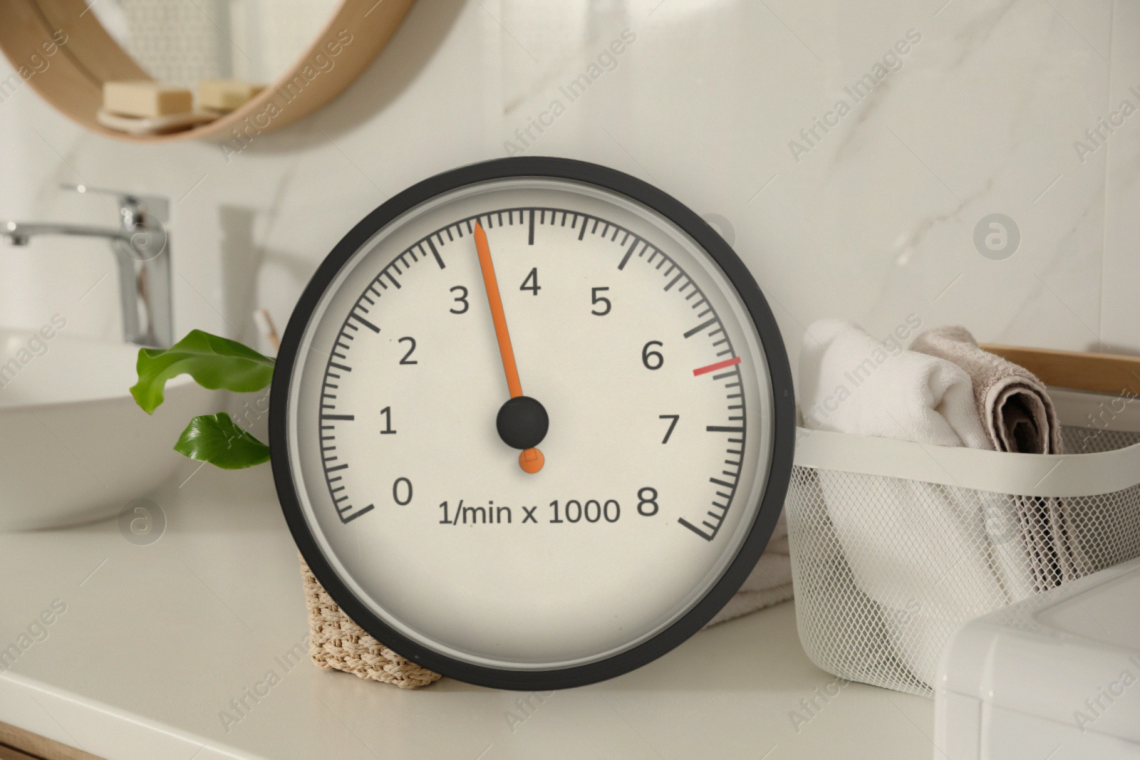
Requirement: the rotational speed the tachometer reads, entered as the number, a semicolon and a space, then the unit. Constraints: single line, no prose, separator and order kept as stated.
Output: 3500; rpm
